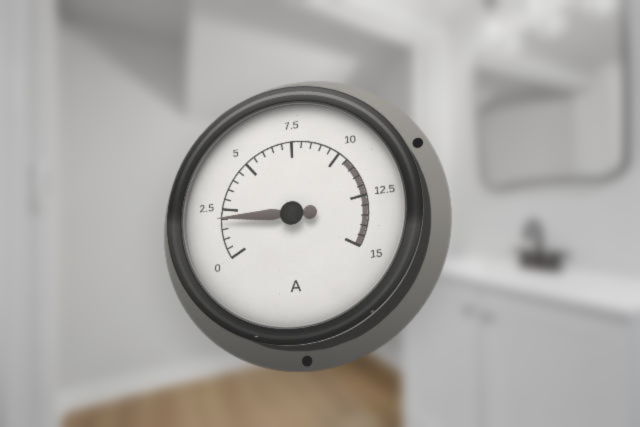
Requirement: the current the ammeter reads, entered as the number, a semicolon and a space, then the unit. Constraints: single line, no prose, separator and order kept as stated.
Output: 2; A
